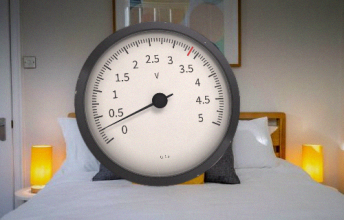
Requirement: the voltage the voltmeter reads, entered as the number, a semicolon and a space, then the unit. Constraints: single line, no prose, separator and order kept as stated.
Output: 0.25; V
